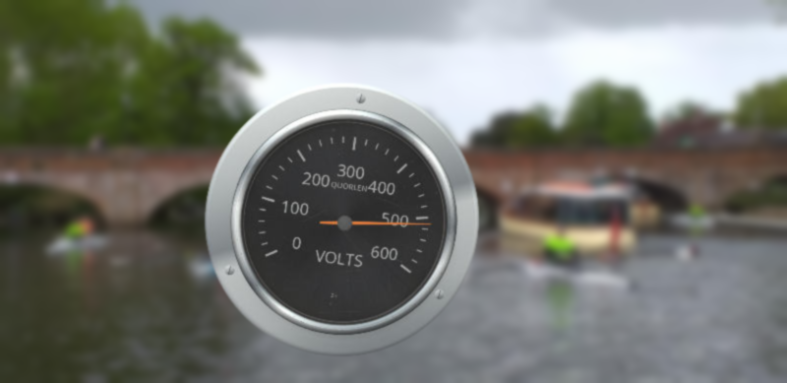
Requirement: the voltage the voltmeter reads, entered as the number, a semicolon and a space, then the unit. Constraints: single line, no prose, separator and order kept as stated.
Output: 510; V
